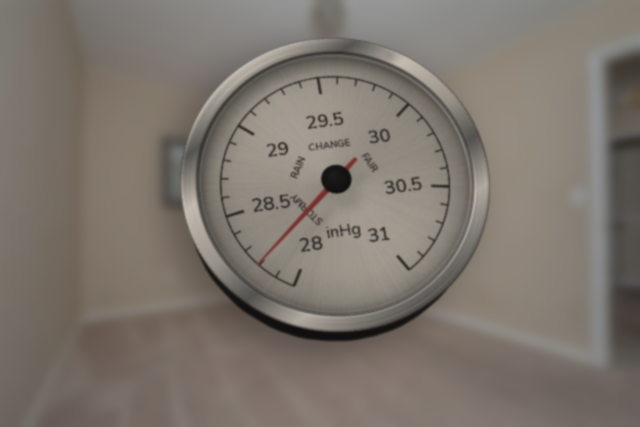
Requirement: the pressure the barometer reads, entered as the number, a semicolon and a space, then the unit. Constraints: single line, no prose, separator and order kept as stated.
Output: 28.2; inHg
